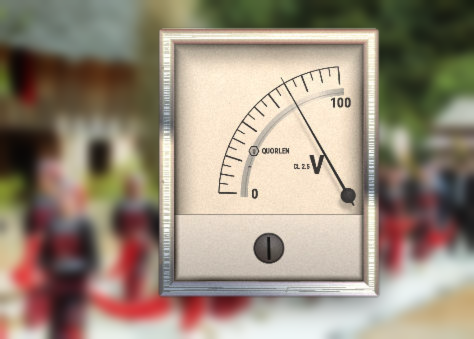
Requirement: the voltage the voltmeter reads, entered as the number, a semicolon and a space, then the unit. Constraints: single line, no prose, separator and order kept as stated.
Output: 70; V
